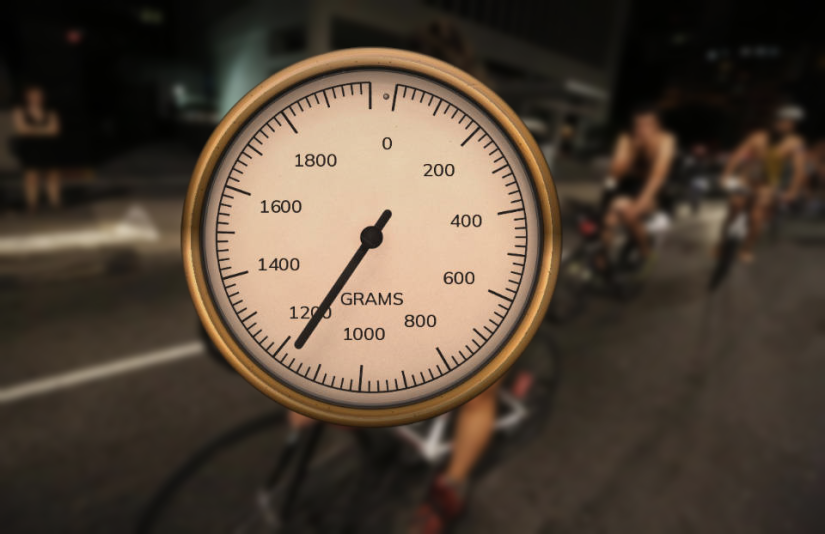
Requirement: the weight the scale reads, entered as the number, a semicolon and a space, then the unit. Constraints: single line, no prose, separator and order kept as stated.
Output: 1170; g
